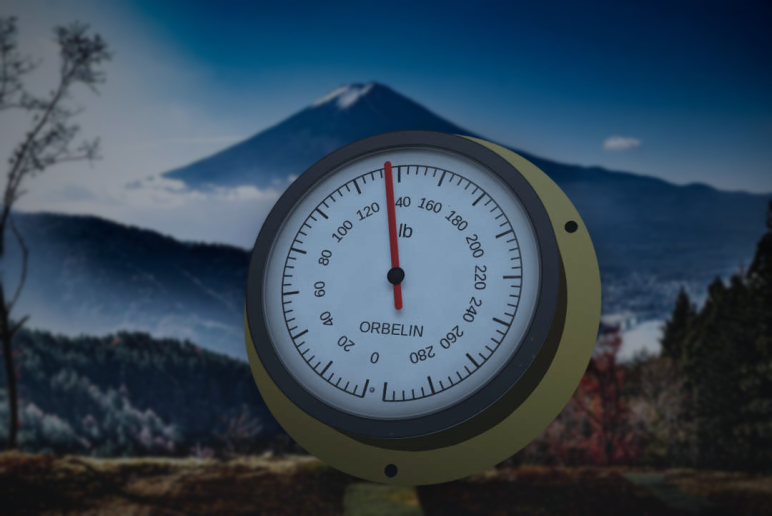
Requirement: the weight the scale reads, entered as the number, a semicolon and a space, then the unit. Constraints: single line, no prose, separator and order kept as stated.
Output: 136; lb
